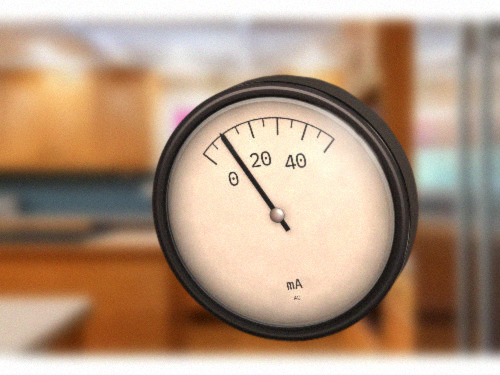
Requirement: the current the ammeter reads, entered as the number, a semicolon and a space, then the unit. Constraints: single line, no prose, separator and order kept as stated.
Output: 10; mA
